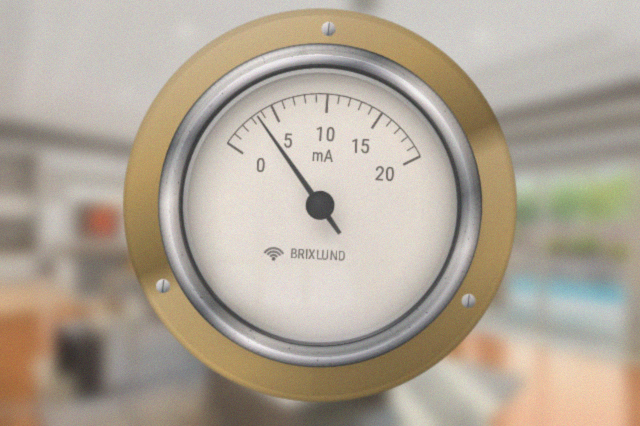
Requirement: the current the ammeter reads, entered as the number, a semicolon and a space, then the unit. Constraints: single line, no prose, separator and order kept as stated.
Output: 3.5; mA
